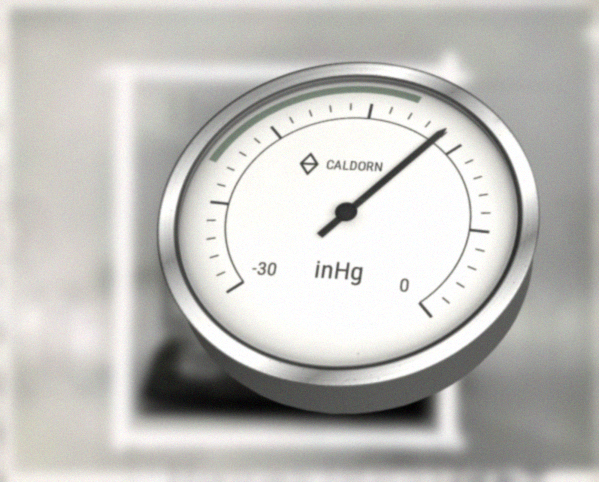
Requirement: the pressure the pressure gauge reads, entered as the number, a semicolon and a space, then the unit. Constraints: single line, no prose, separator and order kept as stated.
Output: -11; inHg
